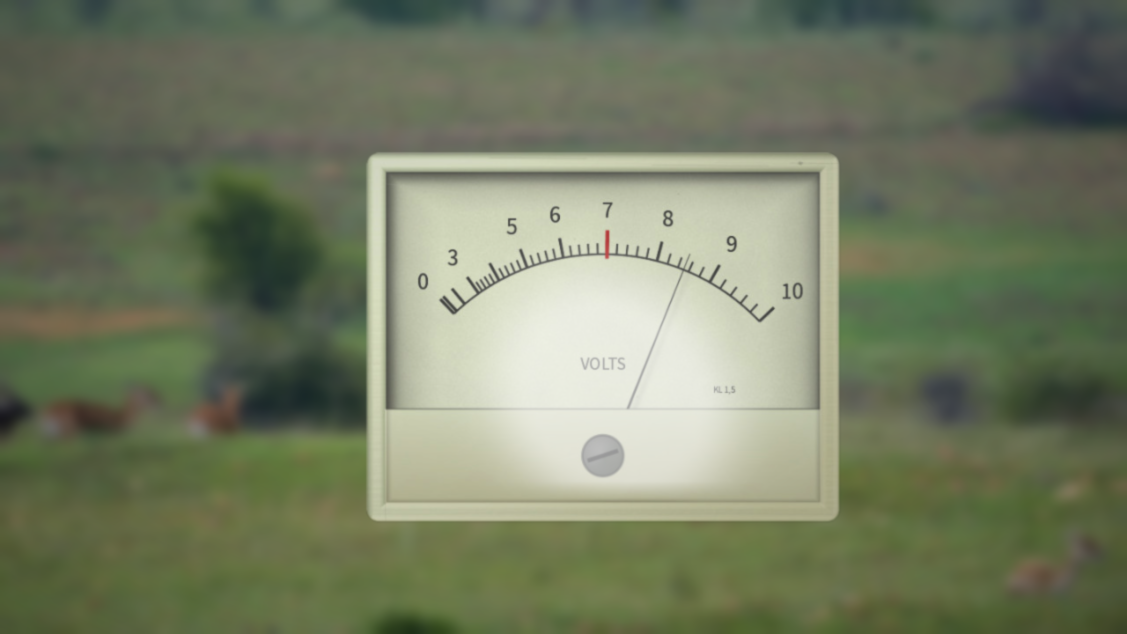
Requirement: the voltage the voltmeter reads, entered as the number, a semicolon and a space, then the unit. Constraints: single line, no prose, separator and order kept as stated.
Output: 8.5; V
